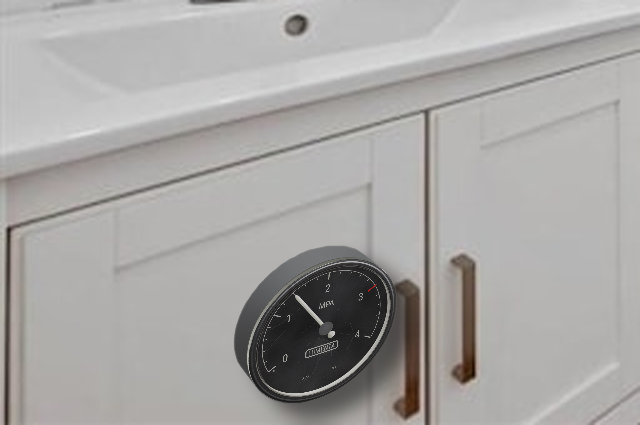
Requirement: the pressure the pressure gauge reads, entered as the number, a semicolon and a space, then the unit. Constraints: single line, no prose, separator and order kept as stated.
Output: 1.4; MPa
